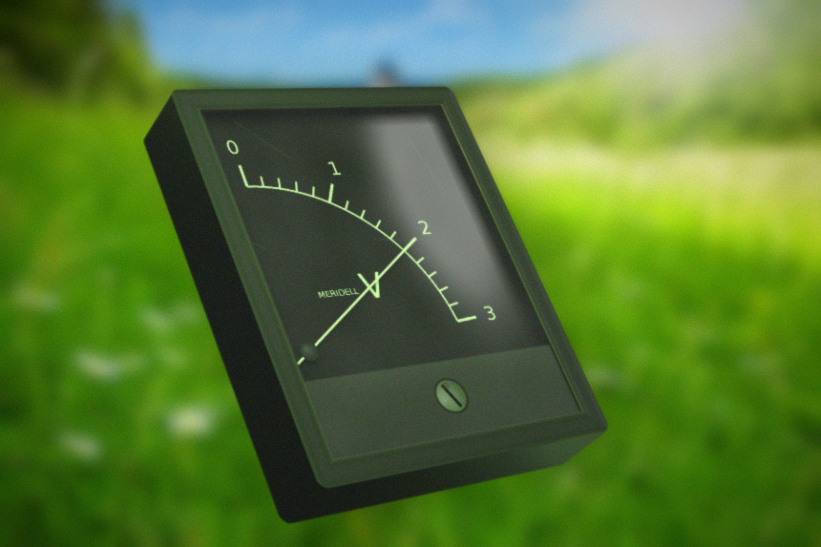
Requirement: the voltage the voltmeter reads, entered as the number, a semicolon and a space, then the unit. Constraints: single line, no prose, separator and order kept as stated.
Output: 2; V
